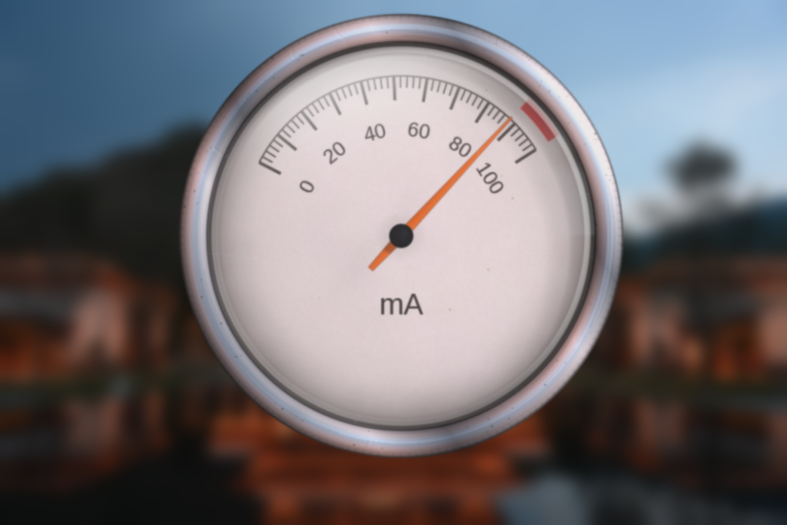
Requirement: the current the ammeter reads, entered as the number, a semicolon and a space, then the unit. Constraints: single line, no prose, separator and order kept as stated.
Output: 88; mA
